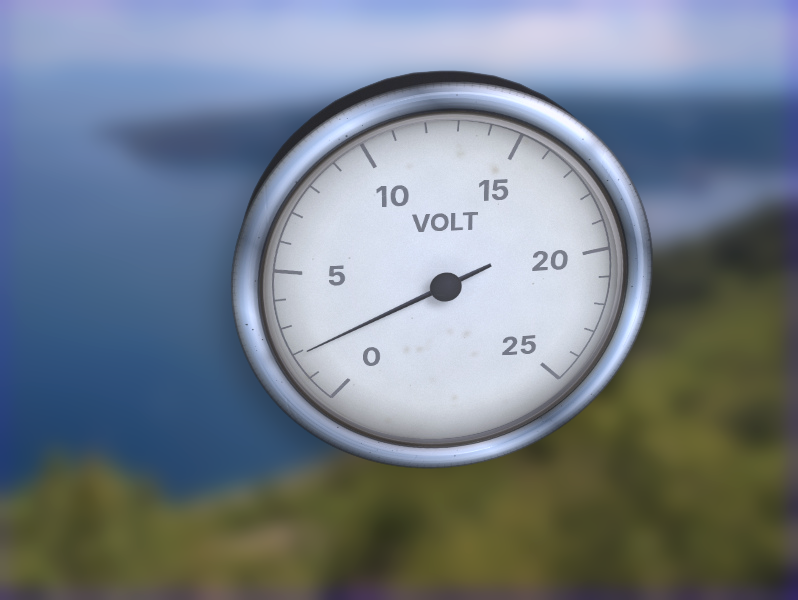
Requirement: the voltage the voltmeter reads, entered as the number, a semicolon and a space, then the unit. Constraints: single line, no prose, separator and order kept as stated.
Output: 2; V
